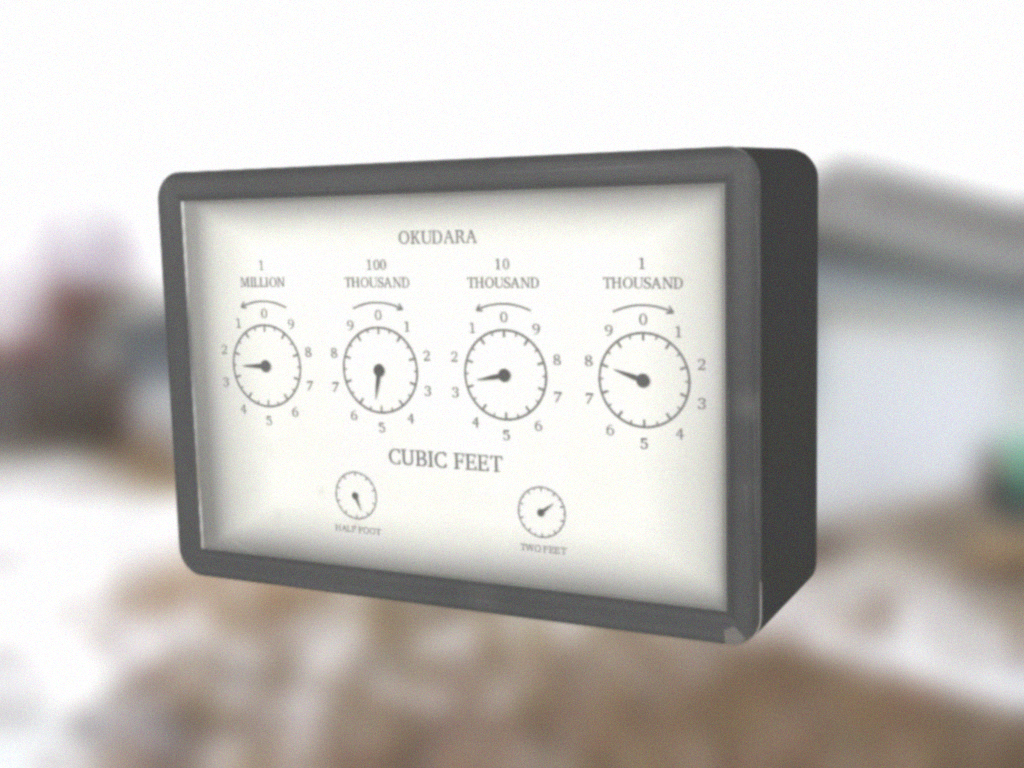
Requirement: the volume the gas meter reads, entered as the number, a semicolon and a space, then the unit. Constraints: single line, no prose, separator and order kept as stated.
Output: 252800; ft³
